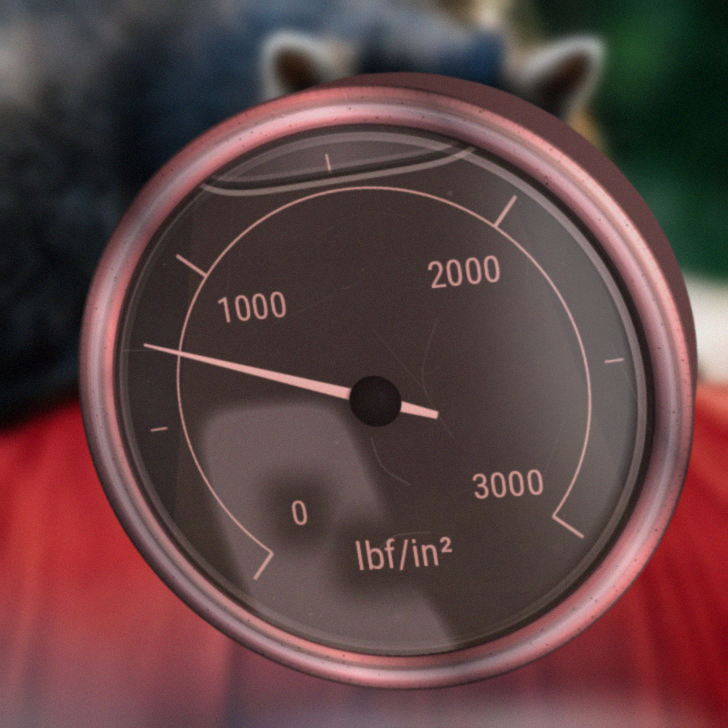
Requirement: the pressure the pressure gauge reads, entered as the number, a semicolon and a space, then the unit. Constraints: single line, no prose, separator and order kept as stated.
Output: 750; psi
